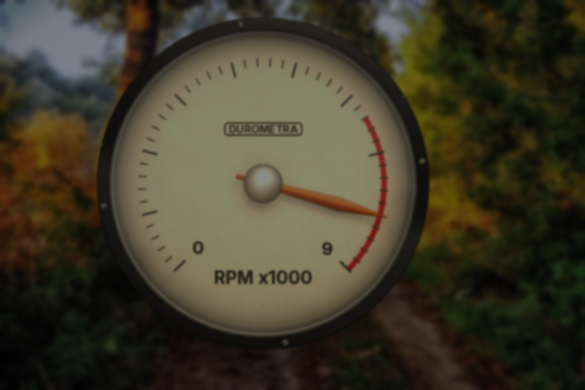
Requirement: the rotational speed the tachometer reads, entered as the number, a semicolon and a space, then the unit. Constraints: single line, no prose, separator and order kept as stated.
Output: 8000; rpm
